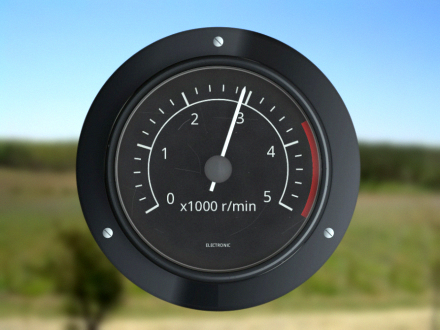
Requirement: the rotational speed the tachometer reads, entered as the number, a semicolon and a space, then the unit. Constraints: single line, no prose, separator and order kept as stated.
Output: 2900; rpm
